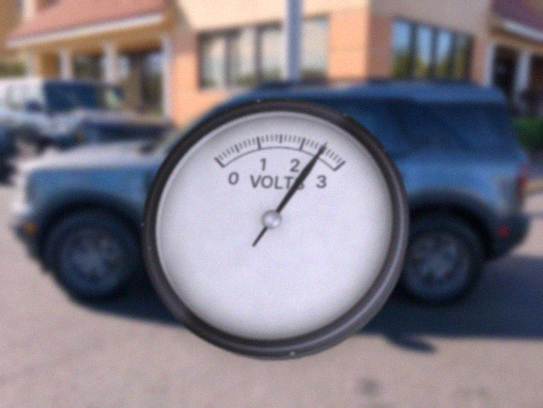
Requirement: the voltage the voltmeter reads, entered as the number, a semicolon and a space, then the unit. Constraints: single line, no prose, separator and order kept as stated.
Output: 2.5; V
